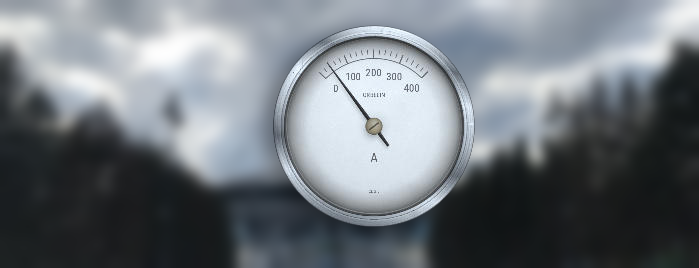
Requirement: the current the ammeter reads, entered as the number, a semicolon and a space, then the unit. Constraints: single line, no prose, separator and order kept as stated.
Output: 40; A
